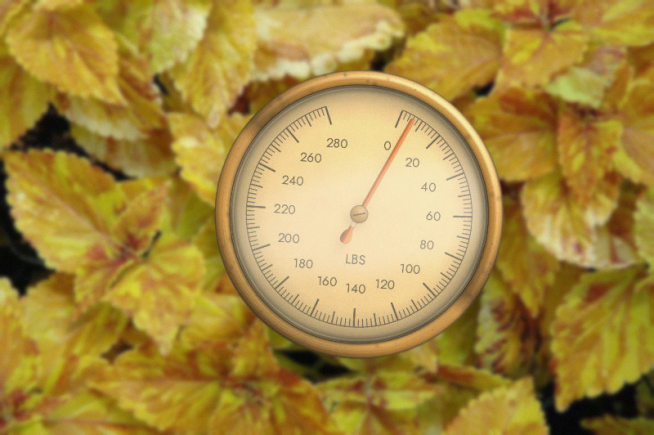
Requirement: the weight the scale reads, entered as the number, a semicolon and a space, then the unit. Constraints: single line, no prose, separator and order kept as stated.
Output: 6; lb
